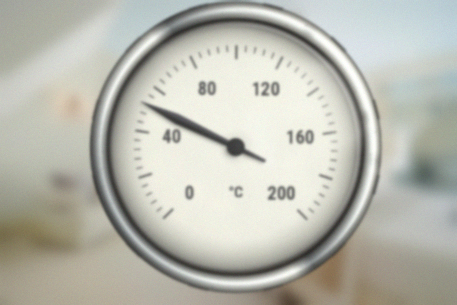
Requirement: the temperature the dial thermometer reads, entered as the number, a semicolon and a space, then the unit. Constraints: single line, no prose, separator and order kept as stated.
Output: 52; °C
